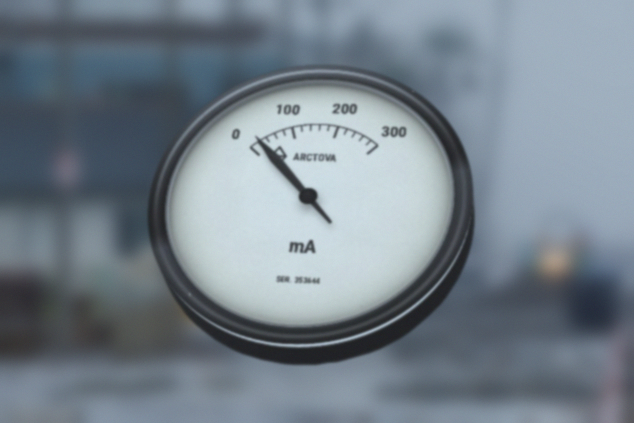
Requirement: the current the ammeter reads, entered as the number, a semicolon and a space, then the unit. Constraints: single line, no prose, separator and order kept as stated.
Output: 20; mA
